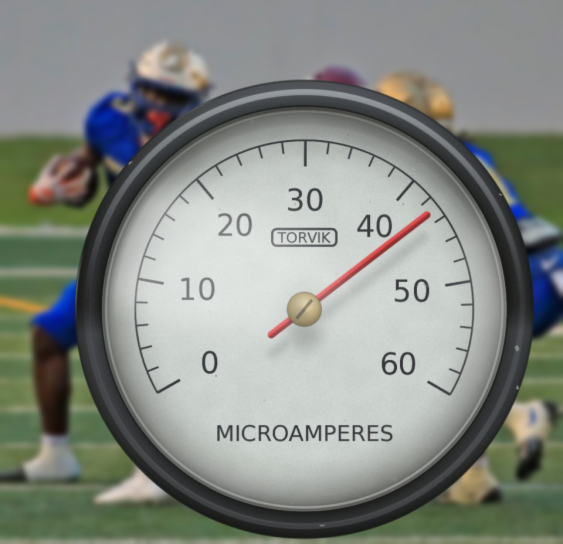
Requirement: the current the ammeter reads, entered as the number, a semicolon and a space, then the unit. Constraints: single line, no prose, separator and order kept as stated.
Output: 43; µA
